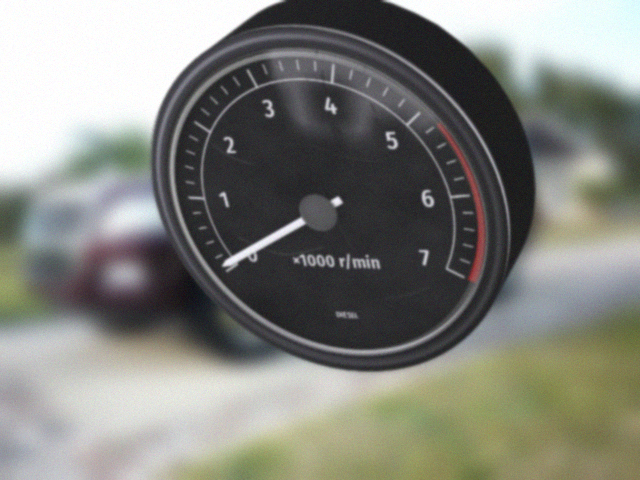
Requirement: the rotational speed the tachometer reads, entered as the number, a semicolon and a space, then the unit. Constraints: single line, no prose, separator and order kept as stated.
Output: 100; rpm
